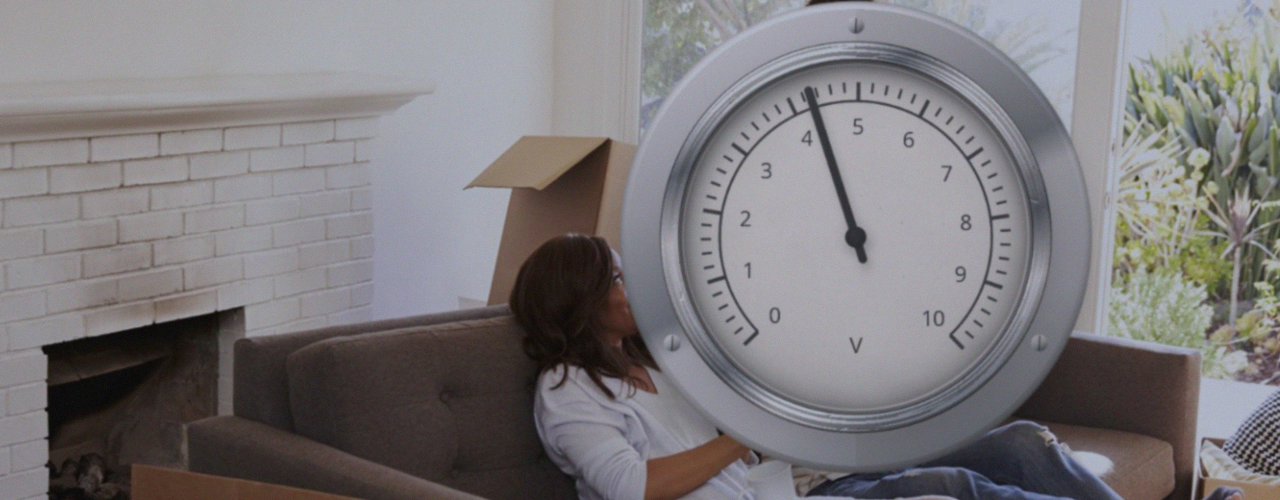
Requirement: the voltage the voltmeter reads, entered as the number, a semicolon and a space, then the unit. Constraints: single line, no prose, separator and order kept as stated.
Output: 4.3; V
